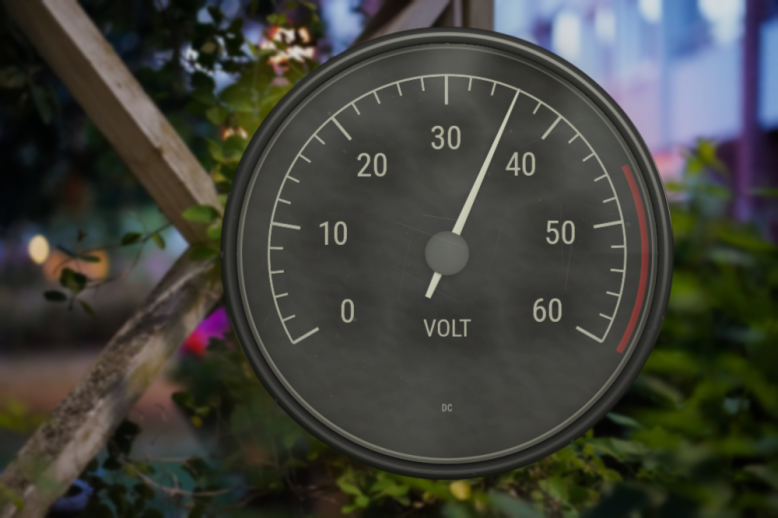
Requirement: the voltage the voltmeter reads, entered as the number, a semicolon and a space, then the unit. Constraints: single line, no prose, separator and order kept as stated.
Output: 36; V
